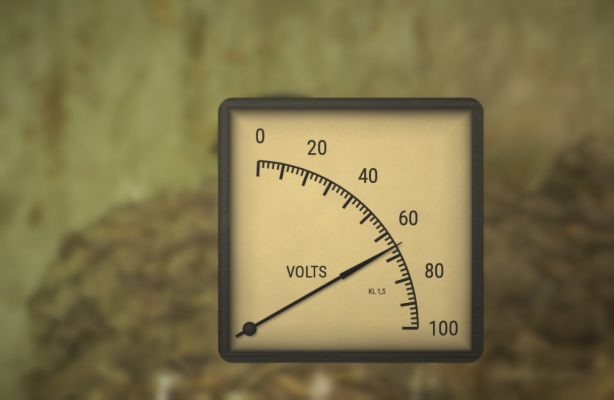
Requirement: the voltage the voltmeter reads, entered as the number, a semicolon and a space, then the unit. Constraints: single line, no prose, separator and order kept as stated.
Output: 66; V
